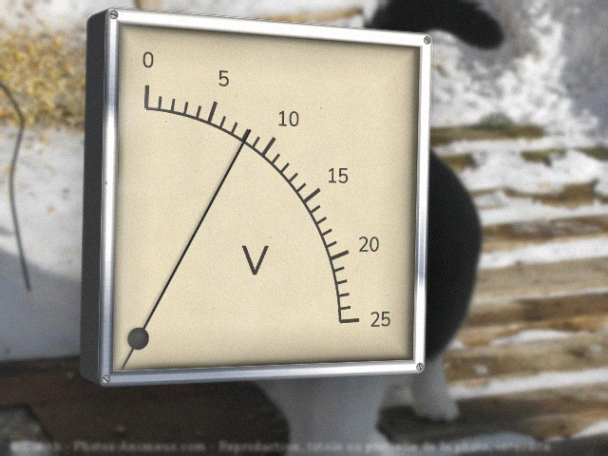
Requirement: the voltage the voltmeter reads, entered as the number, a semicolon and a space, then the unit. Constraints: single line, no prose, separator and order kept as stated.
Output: 8; V
